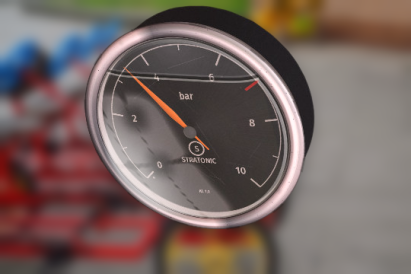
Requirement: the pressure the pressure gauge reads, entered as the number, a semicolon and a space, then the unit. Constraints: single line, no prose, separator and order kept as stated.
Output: 3.5; bar
